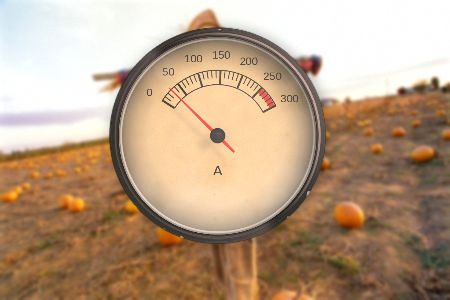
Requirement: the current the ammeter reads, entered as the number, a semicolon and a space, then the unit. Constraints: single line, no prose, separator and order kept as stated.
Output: 30; A
